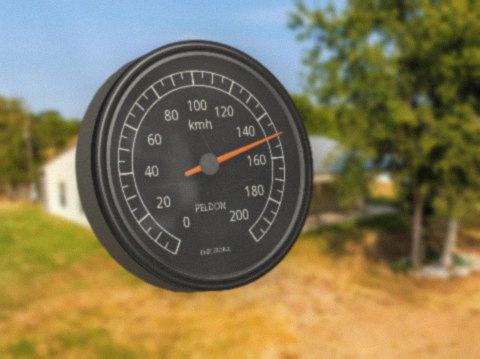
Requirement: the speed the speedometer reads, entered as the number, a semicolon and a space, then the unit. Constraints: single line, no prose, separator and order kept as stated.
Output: 150; km/h
